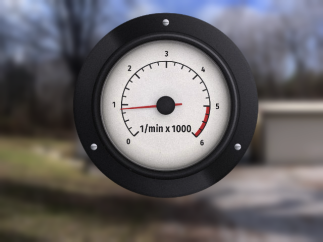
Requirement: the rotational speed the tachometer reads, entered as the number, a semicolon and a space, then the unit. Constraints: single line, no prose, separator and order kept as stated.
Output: 875; rpm
